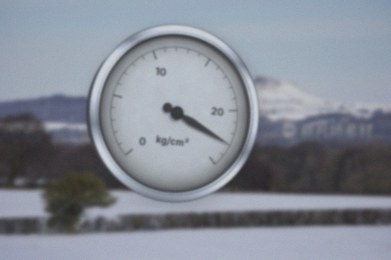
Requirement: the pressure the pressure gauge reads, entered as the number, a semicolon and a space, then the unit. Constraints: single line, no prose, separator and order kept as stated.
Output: 23; kg/cm²
